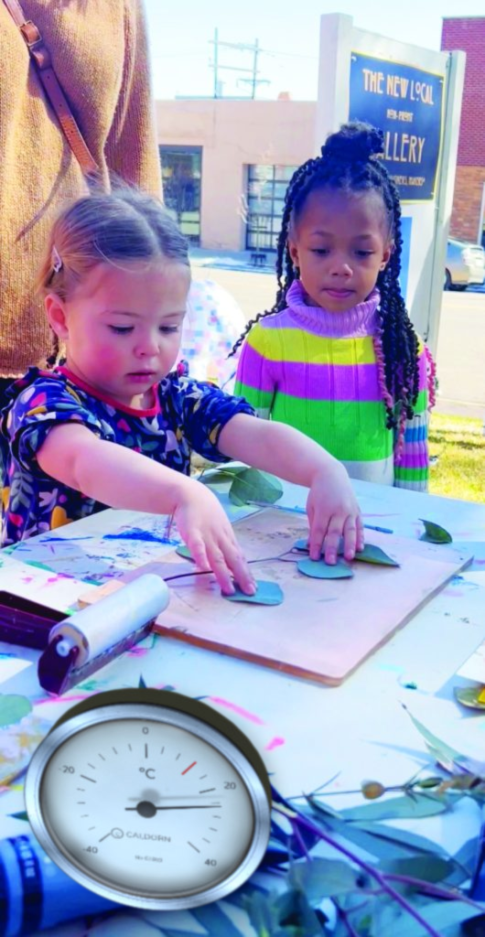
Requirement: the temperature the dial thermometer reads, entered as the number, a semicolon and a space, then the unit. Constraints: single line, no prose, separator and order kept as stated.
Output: 24; °C
